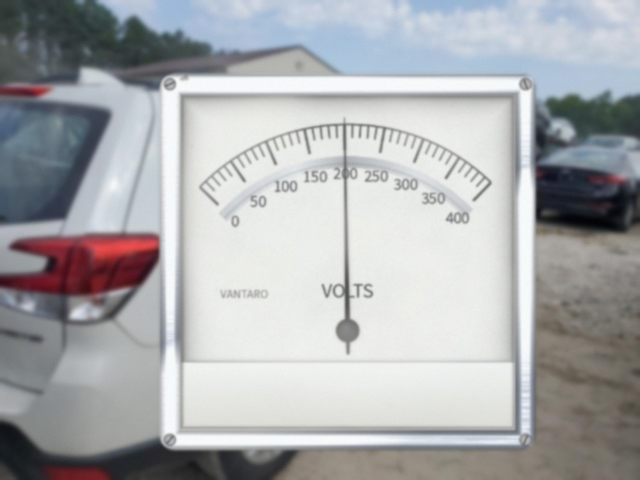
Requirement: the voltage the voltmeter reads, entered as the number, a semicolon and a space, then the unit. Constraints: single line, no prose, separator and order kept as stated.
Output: 200; V
